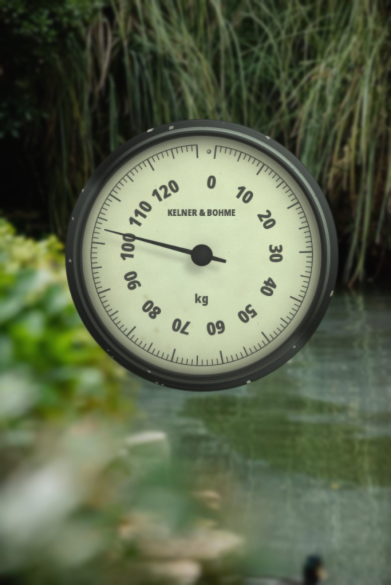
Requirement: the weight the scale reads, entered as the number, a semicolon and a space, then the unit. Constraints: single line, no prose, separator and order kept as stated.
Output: 103; kg
